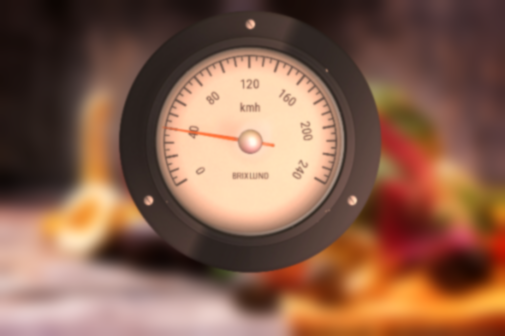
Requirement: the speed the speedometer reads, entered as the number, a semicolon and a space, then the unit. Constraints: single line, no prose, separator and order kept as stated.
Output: 40; km/h
